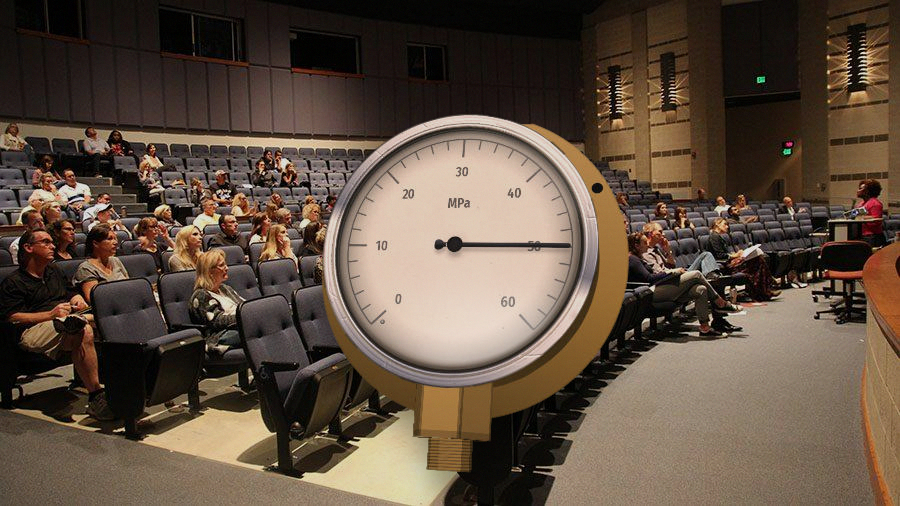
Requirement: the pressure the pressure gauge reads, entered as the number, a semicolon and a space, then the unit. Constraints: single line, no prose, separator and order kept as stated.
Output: 50; MPa
